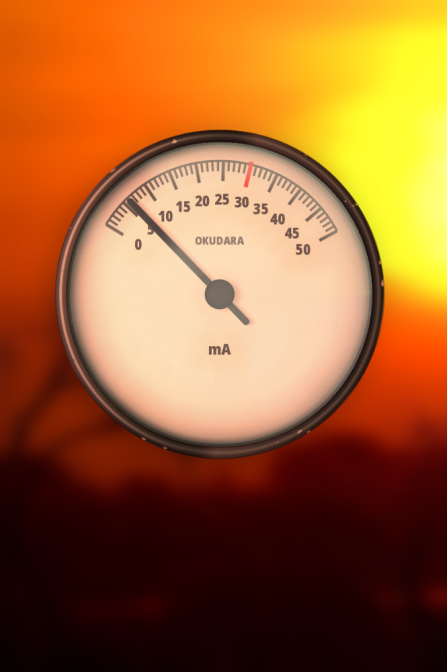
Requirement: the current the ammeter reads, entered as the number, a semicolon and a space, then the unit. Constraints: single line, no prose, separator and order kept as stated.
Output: 6; mA
